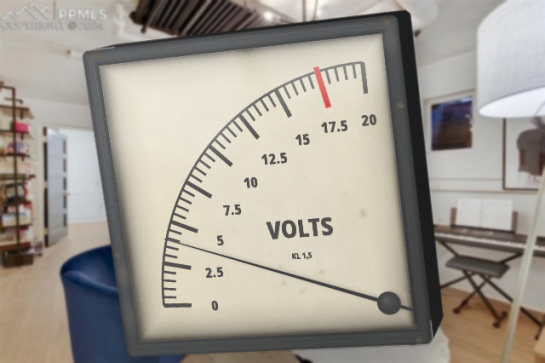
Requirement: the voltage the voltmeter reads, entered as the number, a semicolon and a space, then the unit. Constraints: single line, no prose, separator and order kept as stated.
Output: 4; V
